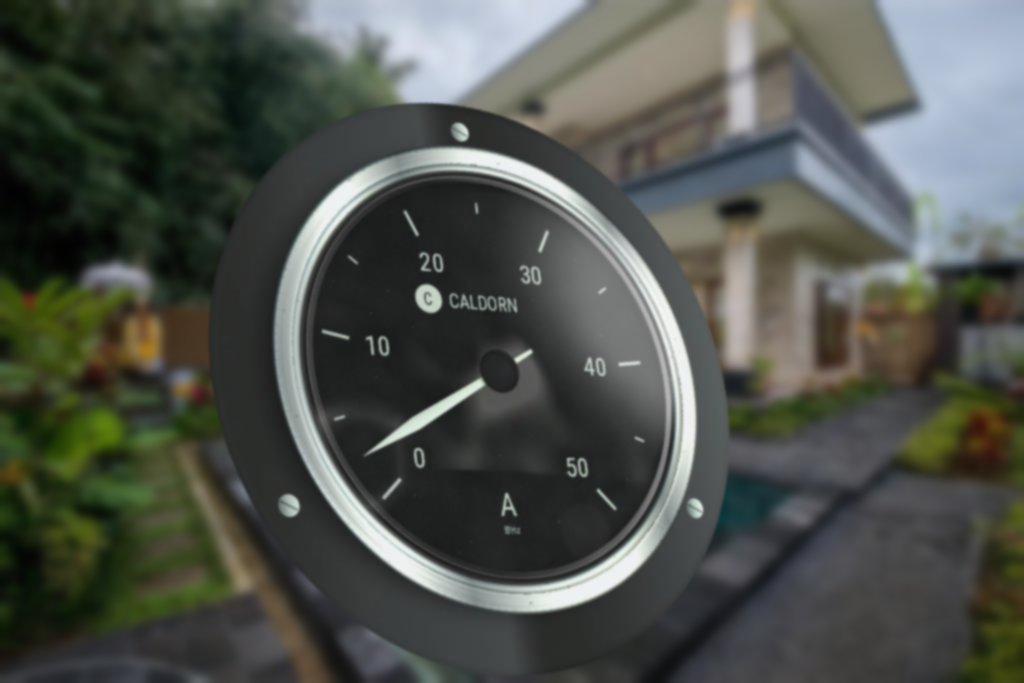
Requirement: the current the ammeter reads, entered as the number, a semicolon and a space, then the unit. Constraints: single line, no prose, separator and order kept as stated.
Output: 2.5; A
